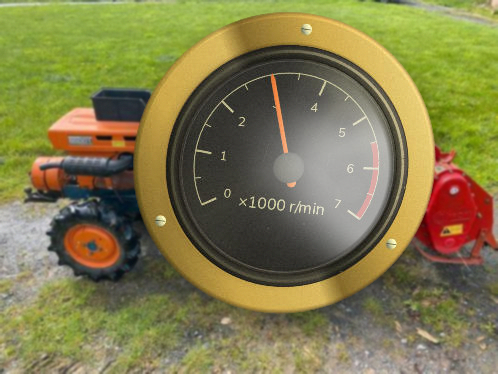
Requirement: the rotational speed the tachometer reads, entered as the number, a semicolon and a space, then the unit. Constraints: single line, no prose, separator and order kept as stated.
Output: 3000; rpm
